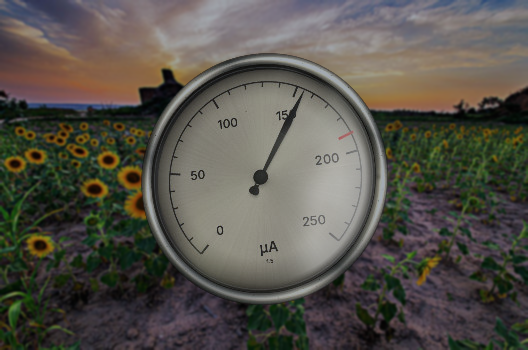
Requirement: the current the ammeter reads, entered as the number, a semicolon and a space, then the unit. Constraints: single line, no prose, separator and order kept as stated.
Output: 155; µA
